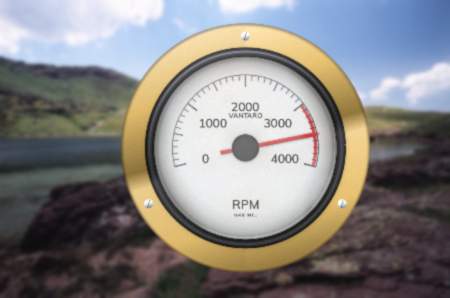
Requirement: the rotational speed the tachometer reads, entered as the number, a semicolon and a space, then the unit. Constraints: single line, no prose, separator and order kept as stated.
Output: 3500; rpm
